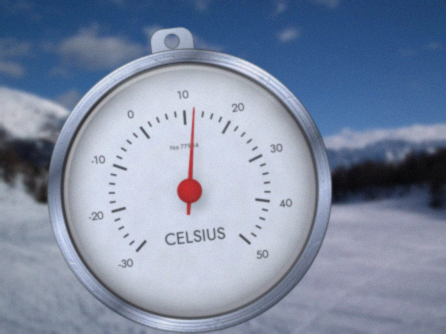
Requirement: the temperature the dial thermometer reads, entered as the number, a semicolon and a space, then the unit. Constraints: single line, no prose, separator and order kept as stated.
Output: 12; °C
